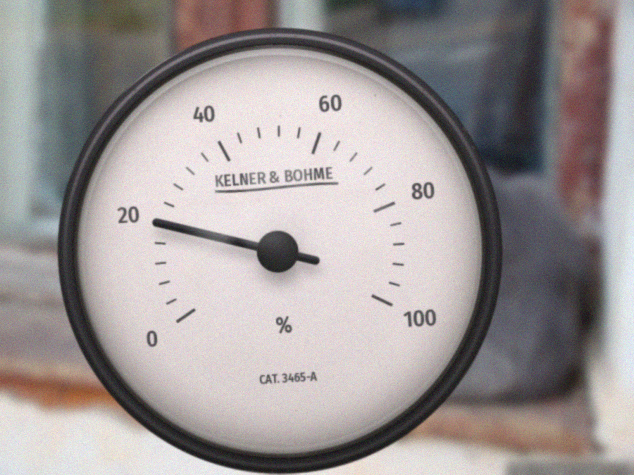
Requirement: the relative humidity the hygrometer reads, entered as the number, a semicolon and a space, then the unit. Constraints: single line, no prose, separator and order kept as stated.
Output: 20; %
